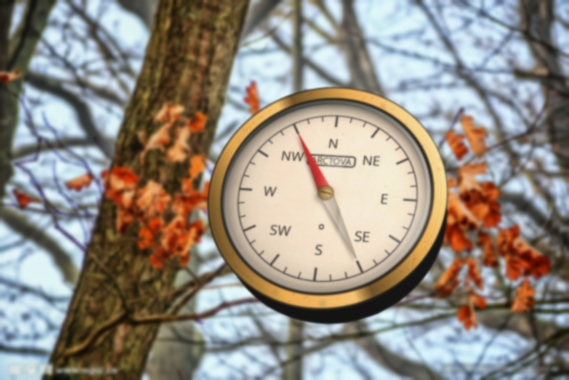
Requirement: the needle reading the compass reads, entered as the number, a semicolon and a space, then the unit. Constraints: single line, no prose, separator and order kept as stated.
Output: 330; °
